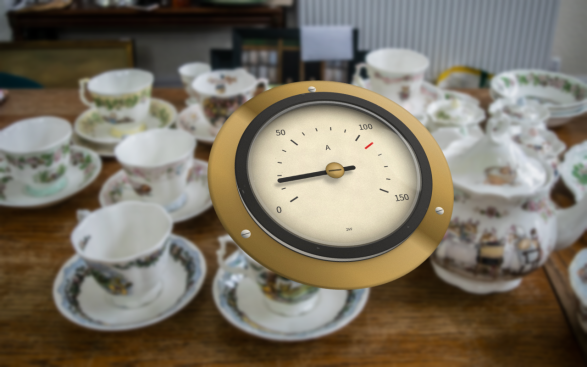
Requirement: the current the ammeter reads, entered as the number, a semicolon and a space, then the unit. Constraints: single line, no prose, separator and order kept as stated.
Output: 15; A
